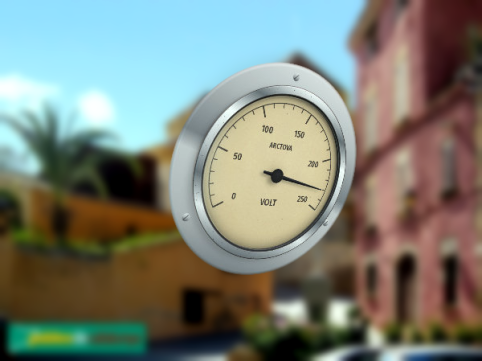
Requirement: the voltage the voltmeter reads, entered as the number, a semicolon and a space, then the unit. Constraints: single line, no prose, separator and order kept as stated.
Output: 230; V
